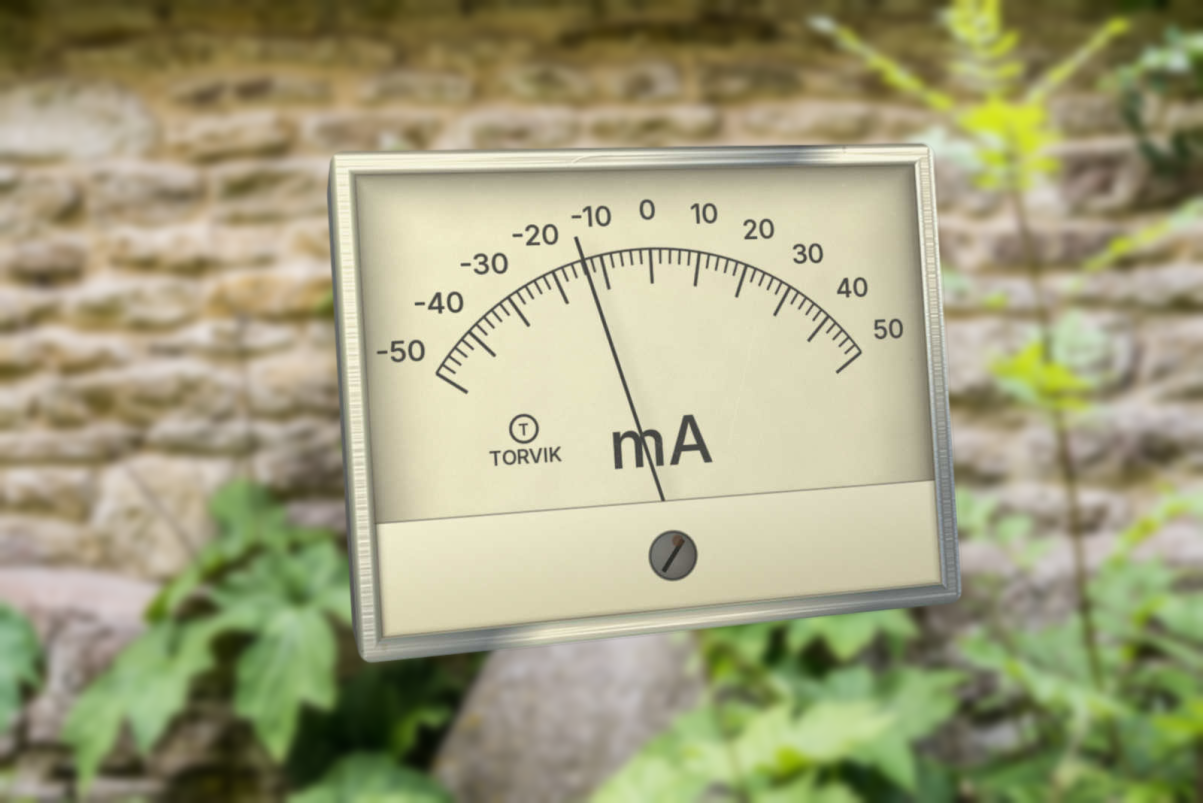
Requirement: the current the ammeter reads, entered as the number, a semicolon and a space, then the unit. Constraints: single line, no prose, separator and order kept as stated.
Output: -14; mA
